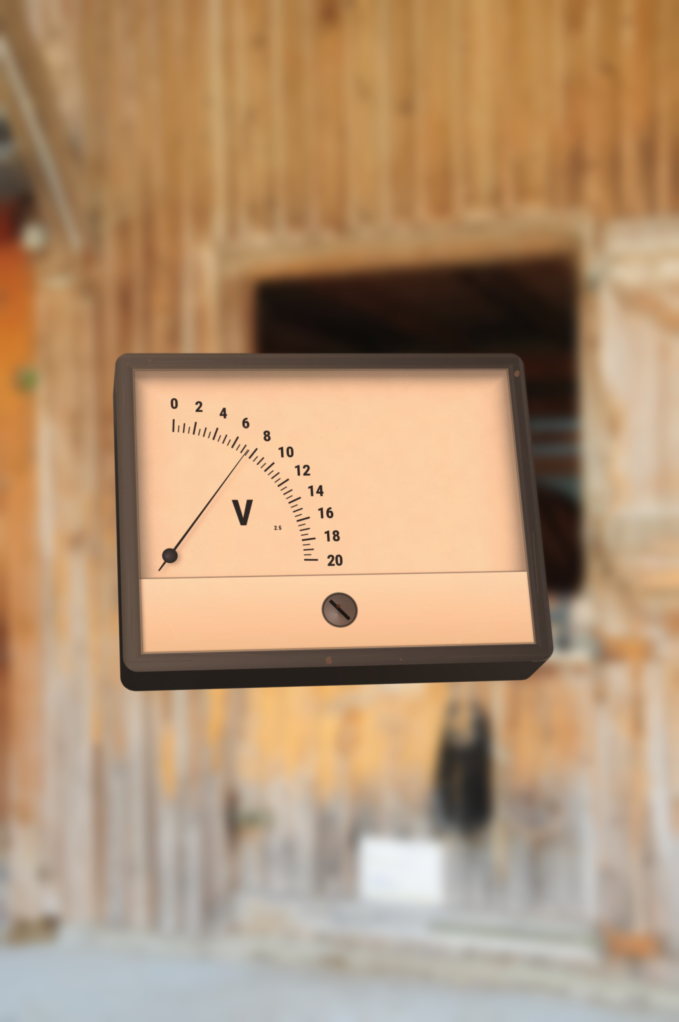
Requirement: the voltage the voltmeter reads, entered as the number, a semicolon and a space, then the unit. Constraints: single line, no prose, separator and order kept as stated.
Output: 7.5; V
